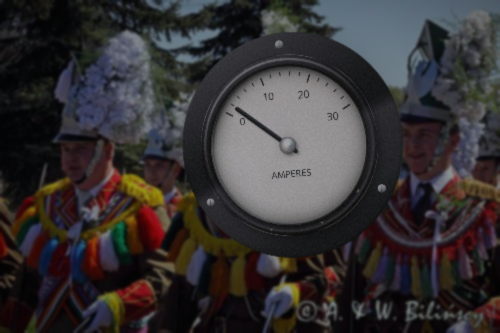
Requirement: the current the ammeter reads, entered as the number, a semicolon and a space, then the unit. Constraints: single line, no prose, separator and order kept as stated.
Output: 2; A
